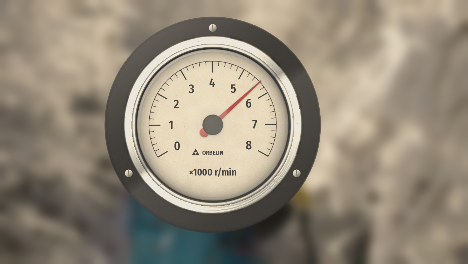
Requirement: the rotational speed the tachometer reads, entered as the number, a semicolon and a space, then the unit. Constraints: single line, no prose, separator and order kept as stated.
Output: 5600; rpm
